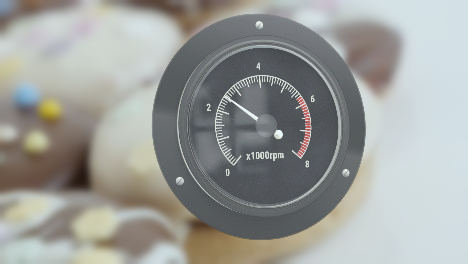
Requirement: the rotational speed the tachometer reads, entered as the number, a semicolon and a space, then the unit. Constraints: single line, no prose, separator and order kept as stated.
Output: 2500; rpm
